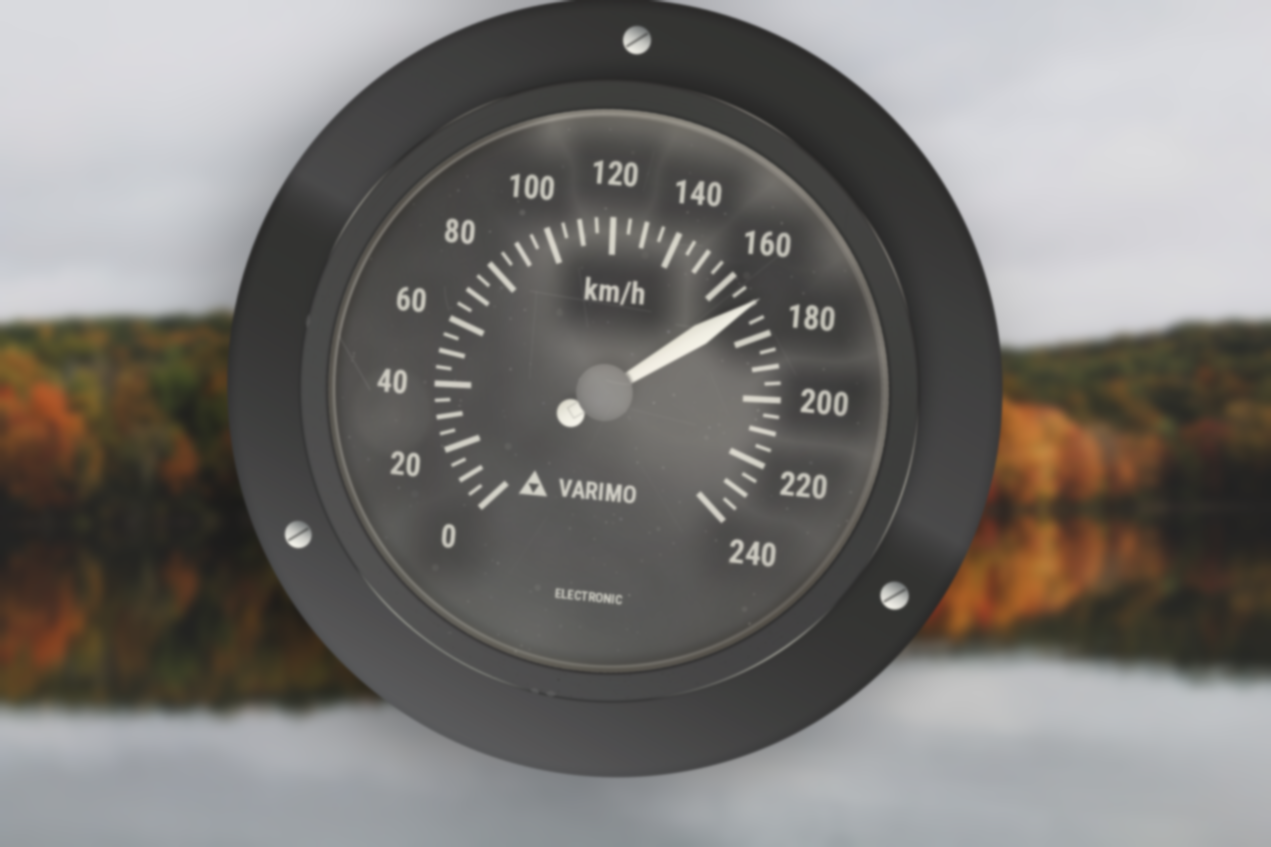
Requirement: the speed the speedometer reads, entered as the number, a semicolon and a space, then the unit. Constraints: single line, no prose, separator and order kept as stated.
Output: 170; km/h
